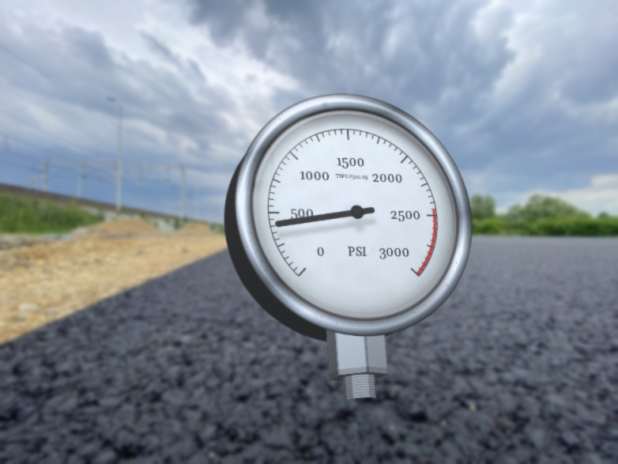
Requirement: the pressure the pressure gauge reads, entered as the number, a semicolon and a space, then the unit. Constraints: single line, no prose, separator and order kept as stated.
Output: 400; psi
